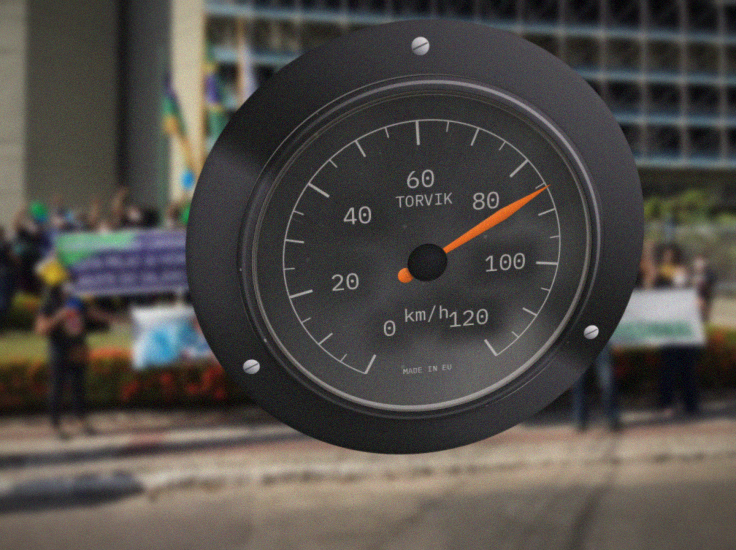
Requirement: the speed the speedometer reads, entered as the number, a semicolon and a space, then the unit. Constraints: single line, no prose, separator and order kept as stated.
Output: 85; km/h
